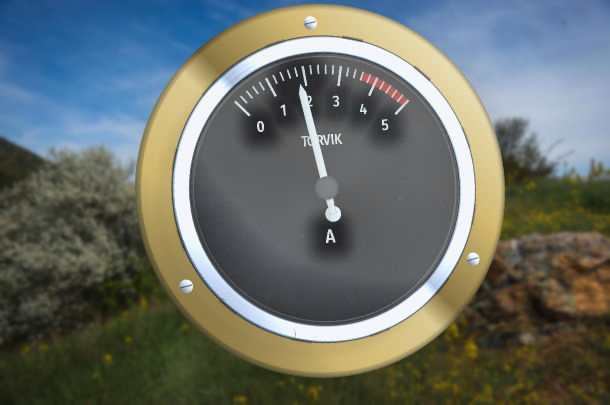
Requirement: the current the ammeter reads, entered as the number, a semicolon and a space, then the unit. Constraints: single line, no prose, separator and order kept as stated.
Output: 1.8; A
